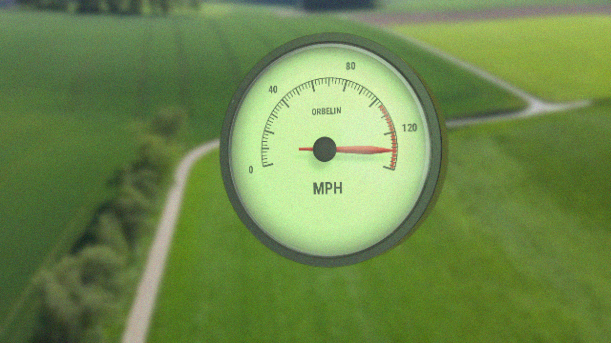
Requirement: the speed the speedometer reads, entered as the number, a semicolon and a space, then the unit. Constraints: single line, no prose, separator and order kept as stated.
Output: 130; mph
